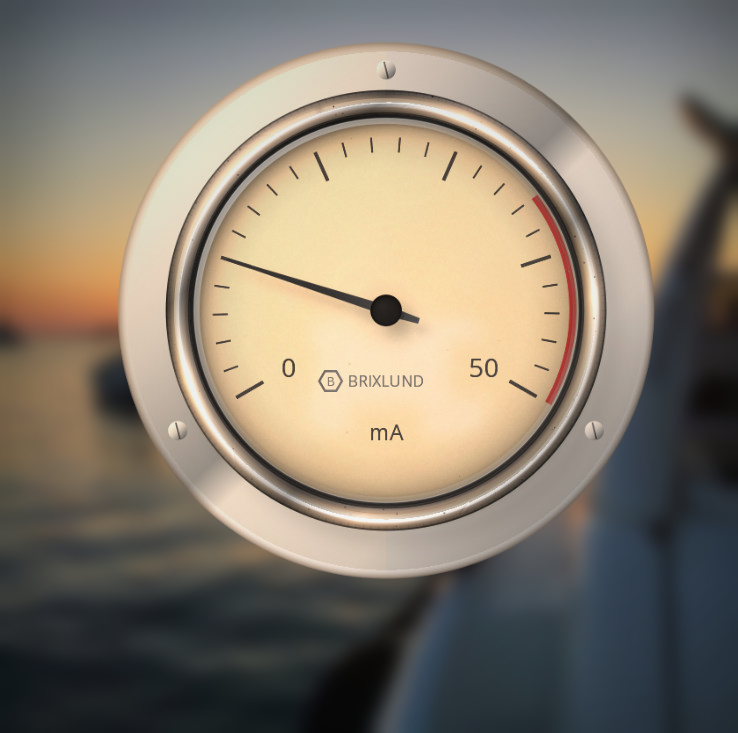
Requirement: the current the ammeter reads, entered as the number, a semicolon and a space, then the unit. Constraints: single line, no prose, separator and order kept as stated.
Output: 10; mA
